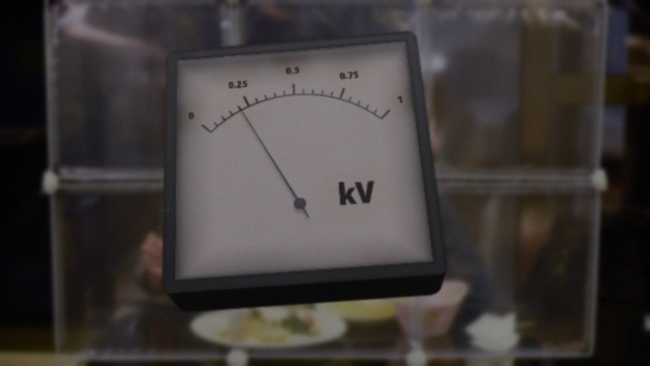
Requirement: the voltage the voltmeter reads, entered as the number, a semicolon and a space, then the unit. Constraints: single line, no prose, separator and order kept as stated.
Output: 0.2; kV
